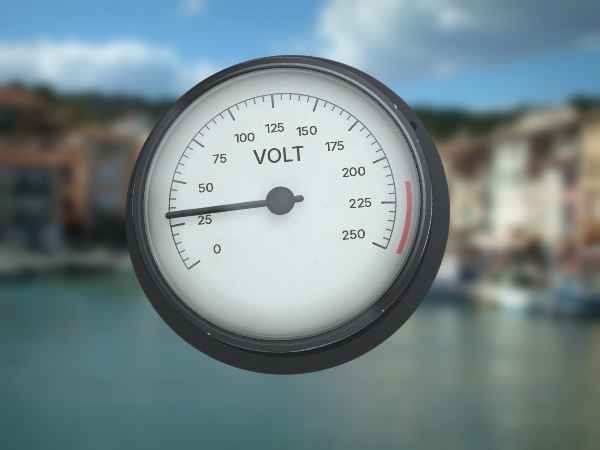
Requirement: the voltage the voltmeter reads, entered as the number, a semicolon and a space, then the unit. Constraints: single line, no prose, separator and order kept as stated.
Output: 30; V
